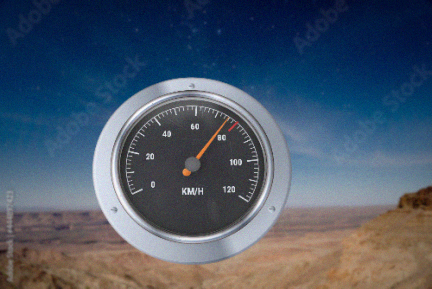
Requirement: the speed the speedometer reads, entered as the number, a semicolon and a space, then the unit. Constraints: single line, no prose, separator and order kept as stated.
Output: 76; km/h
